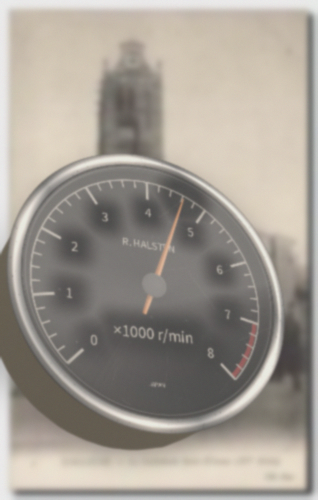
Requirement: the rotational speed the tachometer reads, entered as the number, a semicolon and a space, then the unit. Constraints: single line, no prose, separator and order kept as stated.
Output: 4600; rpm
